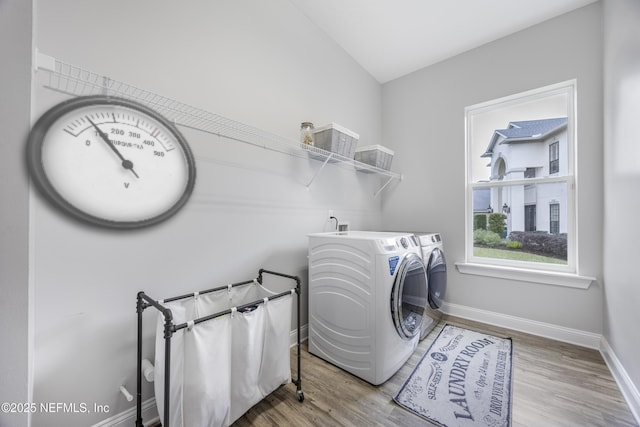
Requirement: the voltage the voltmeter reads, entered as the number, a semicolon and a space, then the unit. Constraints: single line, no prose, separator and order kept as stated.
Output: 100; V
